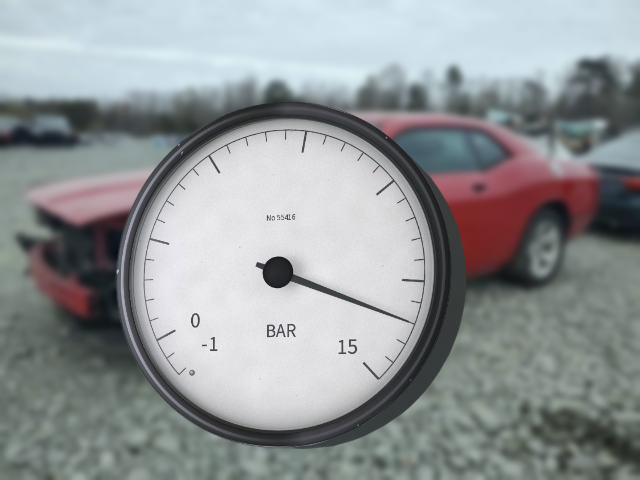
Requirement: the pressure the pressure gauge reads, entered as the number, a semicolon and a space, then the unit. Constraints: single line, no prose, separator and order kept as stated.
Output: 13.5; bar
